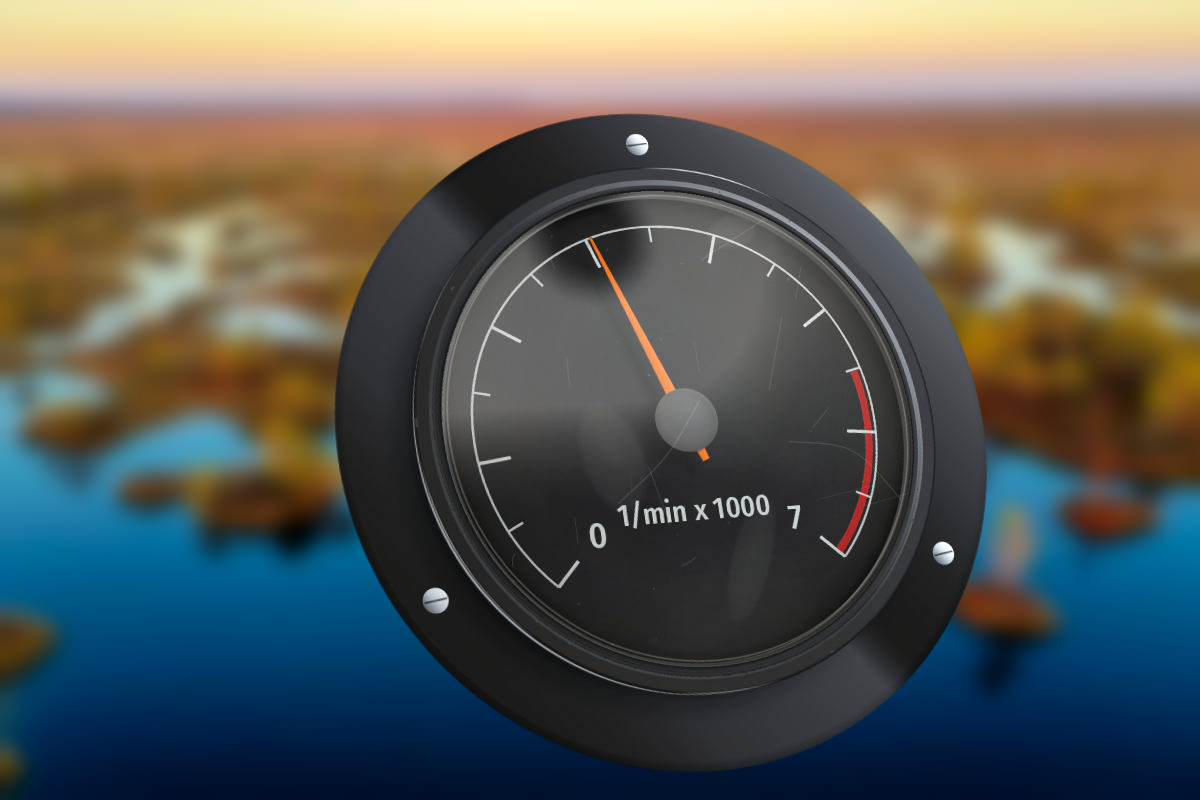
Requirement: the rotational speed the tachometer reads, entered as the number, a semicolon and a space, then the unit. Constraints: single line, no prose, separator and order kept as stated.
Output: 3000; rpm
